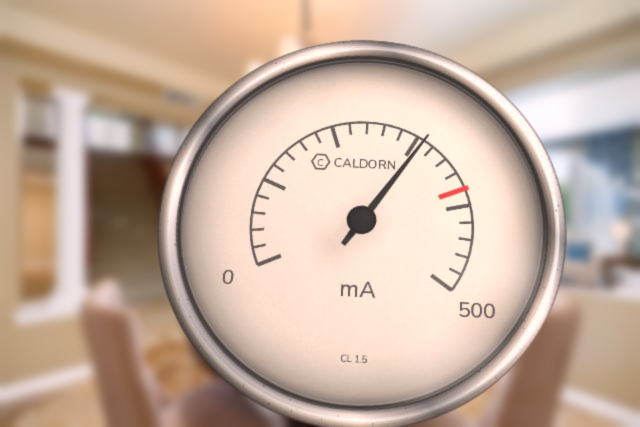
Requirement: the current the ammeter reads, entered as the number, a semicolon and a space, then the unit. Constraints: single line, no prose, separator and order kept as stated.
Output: 310; mA
